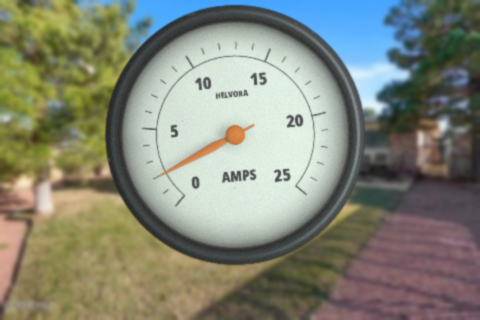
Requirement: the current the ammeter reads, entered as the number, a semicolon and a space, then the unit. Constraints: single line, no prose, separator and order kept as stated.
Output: 2; A
